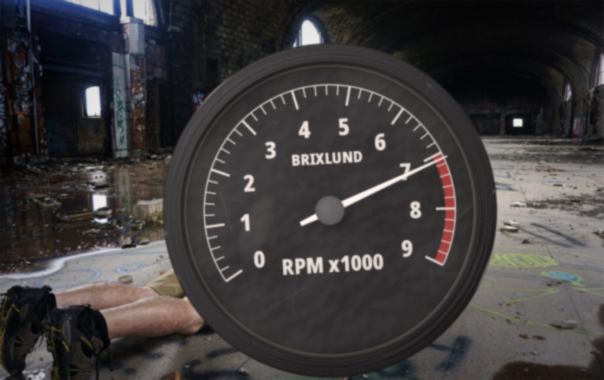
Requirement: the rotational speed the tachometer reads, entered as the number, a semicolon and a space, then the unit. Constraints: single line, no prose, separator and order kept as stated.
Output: 7100; rpm
